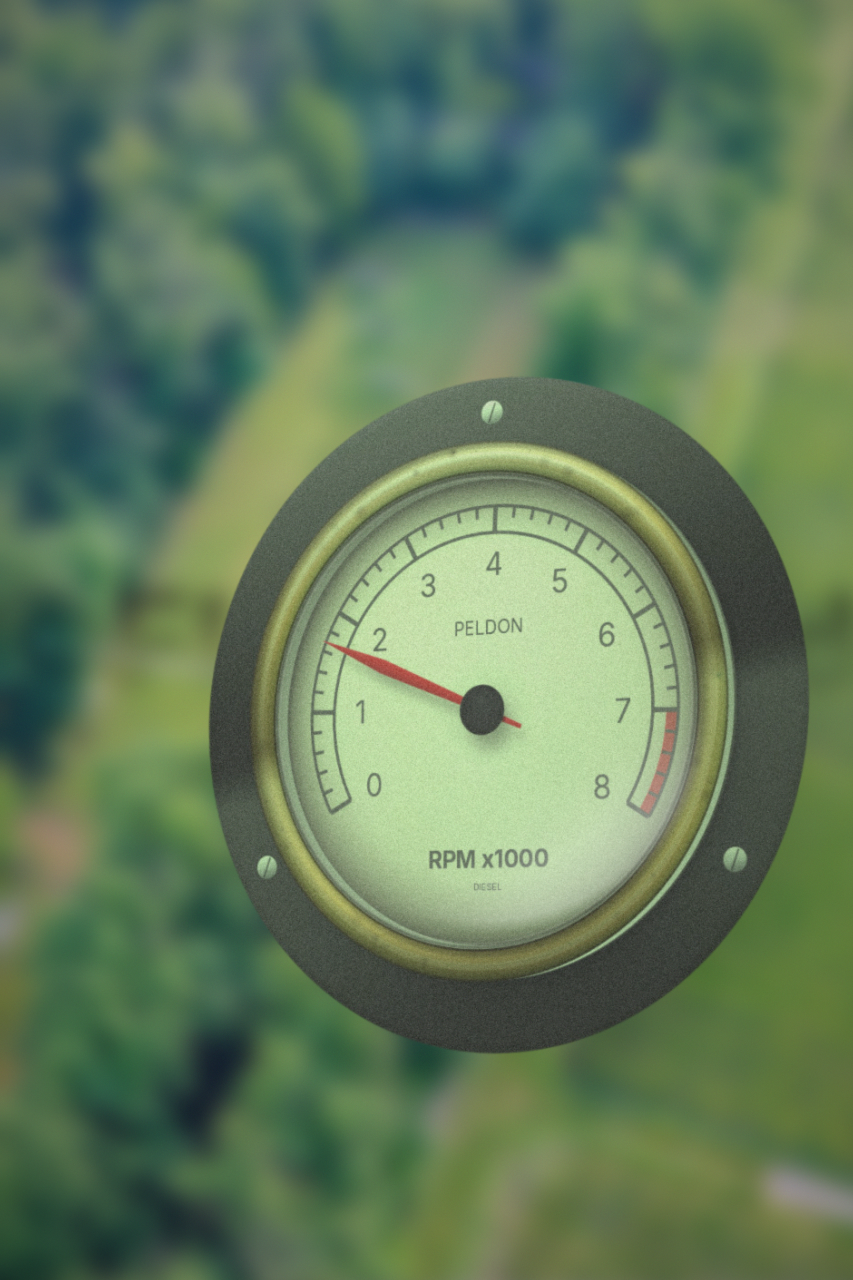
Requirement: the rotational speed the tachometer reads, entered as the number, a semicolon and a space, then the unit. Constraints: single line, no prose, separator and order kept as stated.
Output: 1700; rpm
